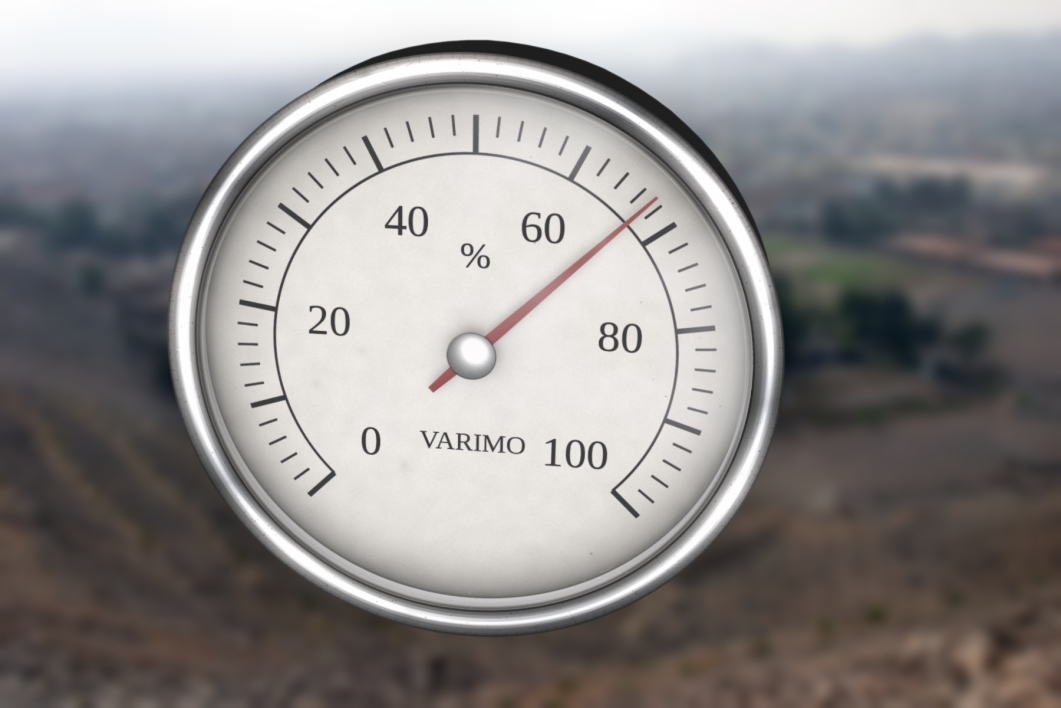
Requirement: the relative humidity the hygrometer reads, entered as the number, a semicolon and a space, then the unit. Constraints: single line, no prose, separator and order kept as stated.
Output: 67; %
